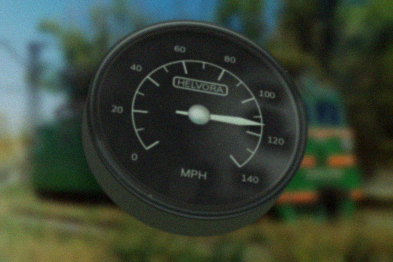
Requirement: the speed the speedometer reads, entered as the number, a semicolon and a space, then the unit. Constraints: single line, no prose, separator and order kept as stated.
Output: 115; mph
